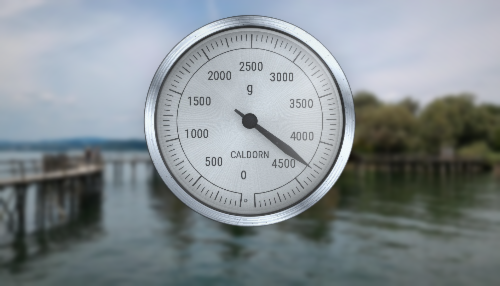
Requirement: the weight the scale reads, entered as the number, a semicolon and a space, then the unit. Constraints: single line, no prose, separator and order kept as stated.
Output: 4300; g
